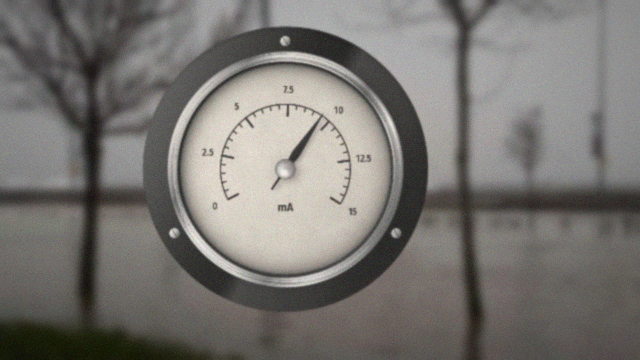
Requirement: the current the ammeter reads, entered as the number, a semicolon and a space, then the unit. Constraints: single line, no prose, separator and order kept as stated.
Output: 9.5; mA
